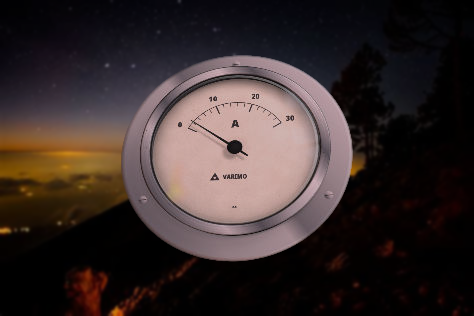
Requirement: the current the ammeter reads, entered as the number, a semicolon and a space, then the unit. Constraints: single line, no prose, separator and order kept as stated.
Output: 2; A
